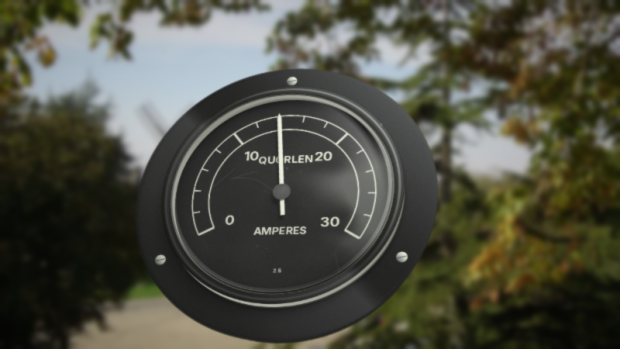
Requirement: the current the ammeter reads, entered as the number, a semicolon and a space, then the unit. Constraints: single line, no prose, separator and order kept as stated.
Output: 14; A
